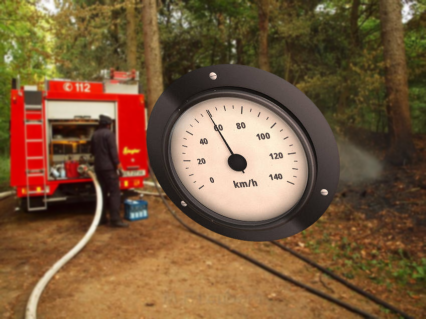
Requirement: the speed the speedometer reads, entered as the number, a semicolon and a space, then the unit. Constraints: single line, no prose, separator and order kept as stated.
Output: 60; km/h
